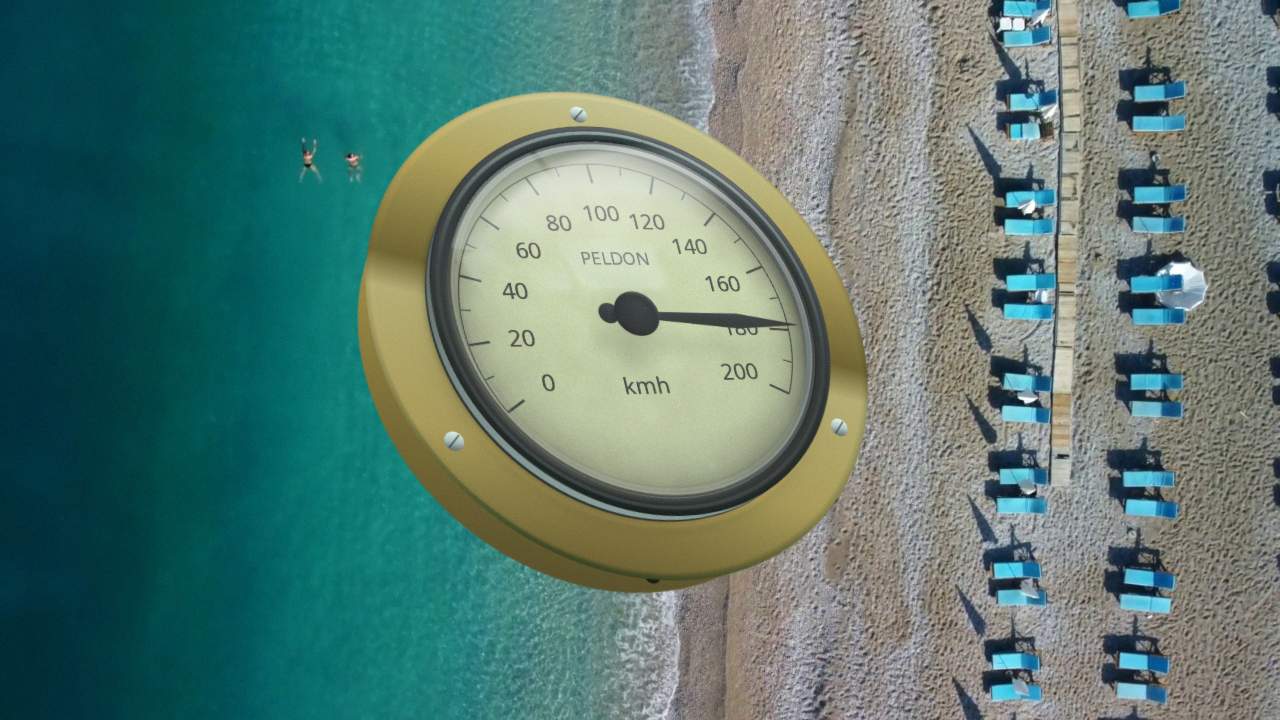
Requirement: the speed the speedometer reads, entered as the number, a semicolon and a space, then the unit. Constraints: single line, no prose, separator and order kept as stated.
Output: 180; km/h
